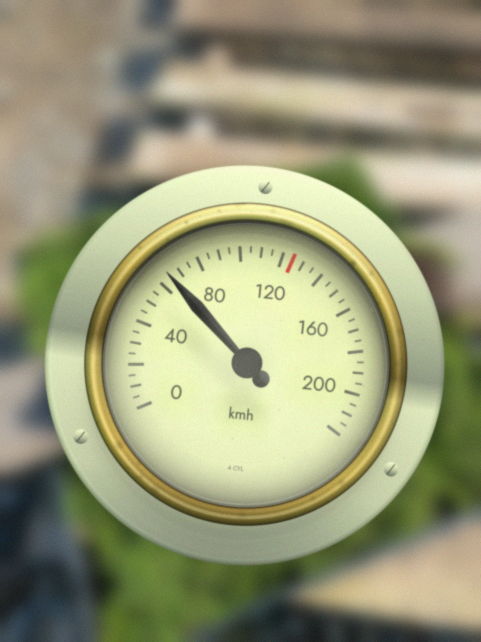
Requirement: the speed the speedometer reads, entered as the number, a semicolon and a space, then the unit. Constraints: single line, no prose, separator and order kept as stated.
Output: 65; km/h
